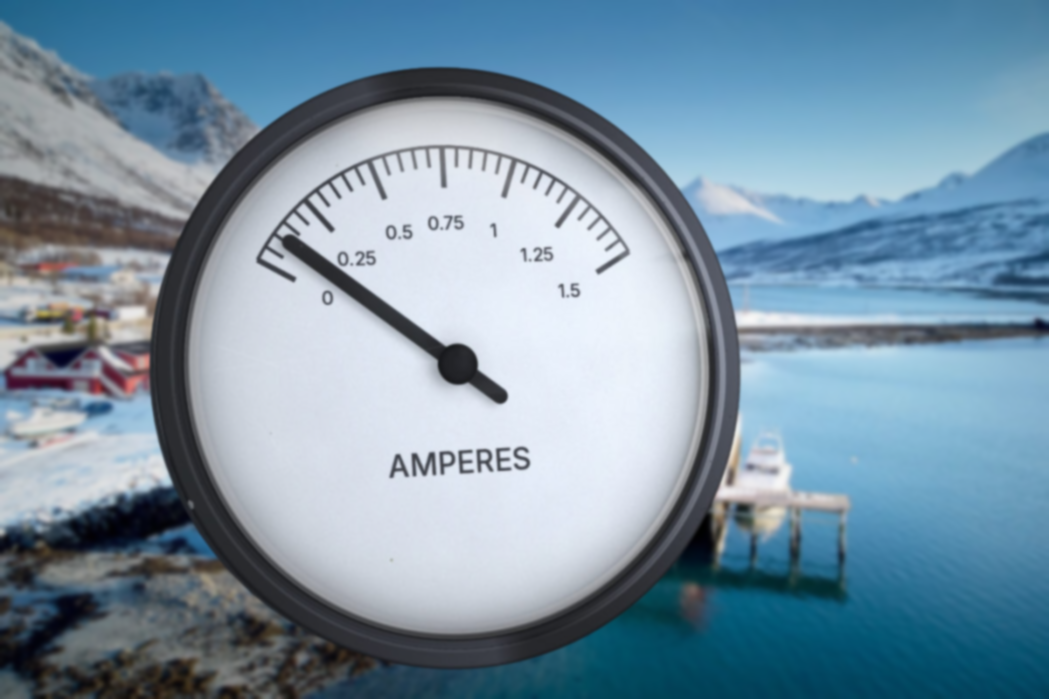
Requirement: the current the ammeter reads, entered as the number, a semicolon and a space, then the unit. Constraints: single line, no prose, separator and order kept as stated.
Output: 0.1; A
